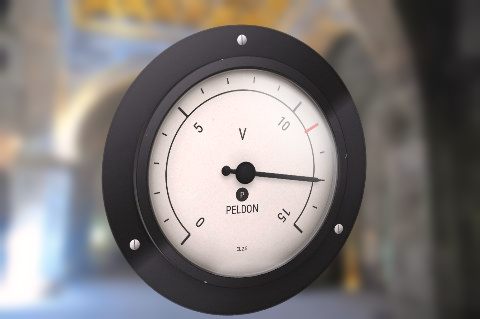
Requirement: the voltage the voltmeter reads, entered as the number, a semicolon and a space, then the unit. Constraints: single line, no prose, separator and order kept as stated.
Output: 13; V
